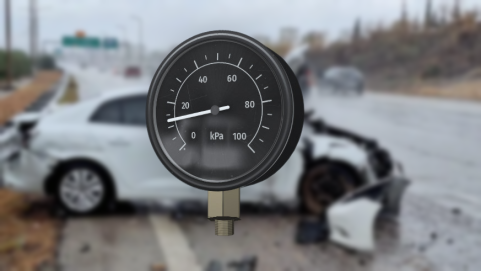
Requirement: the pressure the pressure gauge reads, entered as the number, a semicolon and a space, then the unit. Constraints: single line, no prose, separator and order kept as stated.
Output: 12.5; kPa
